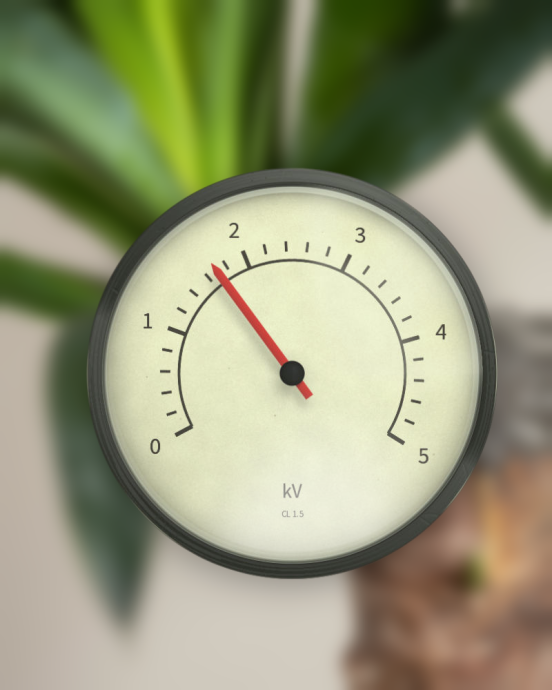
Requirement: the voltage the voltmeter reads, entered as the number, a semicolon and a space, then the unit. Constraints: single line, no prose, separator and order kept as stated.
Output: 1.7; kV
